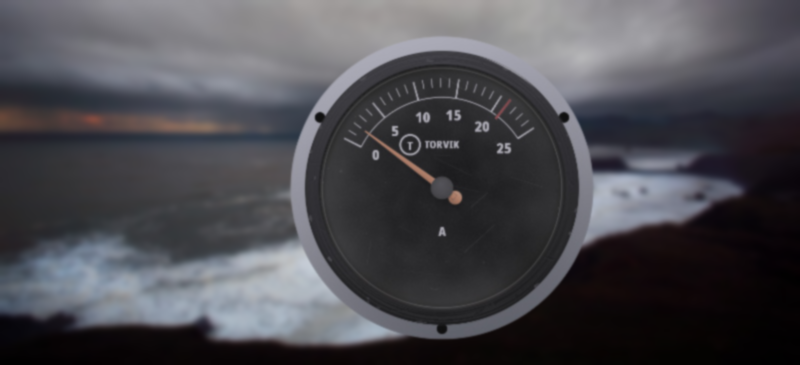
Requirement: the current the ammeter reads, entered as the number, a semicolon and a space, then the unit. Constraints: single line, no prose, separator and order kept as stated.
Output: 2; A
